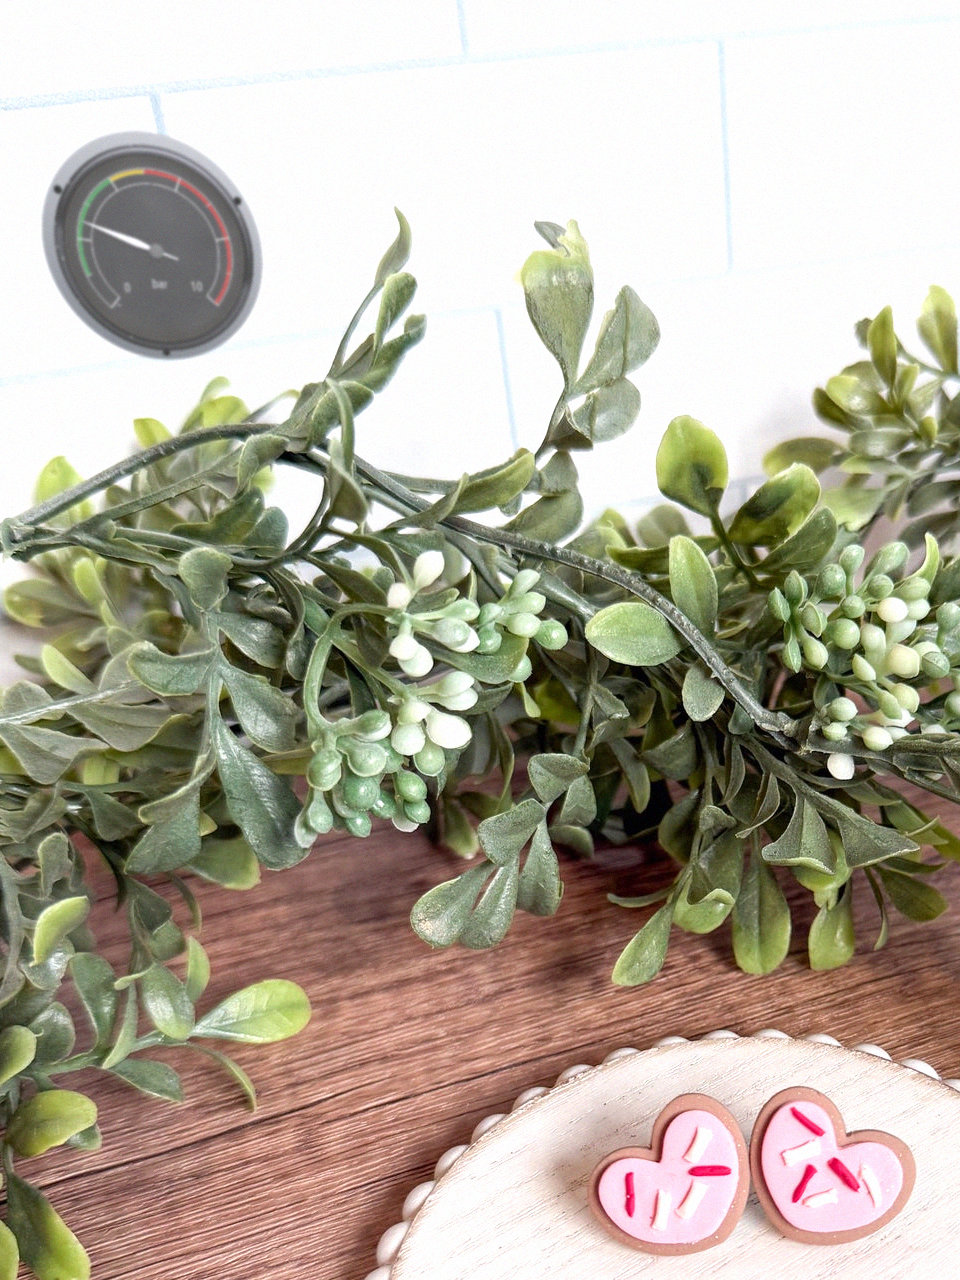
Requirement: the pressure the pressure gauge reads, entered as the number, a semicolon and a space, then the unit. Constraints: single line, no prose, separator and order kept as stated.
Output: 2.5; bar
